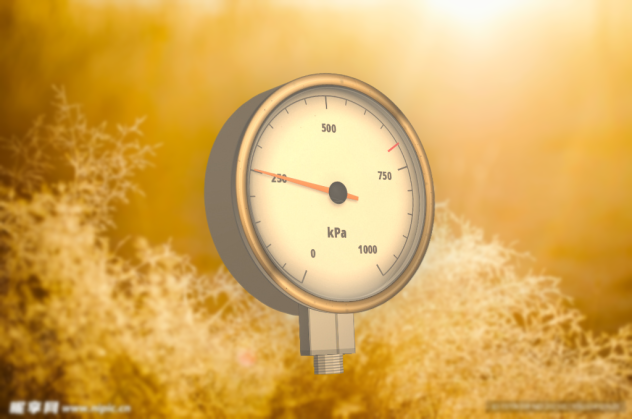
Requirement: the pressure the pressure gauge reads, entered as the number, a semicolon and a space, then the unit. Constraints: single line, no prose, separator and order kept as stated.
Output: 250; kPa
